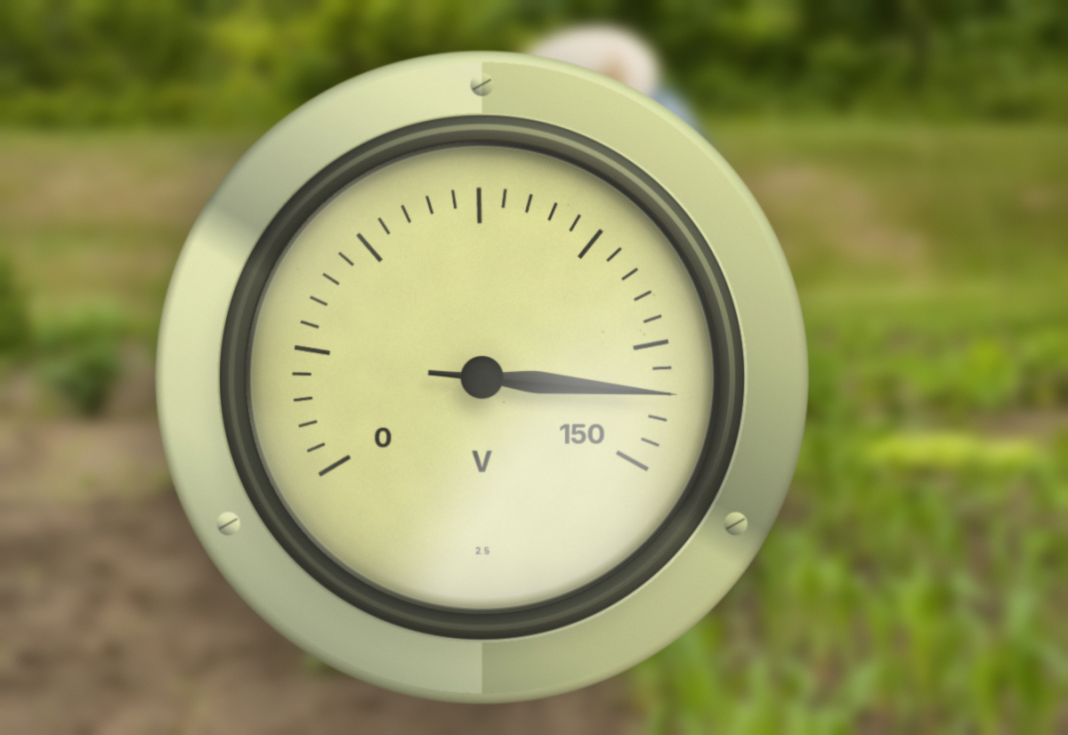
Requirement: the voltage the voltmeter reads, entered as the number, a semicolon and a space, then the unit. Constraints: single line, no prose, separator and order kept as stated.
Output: 135; V
